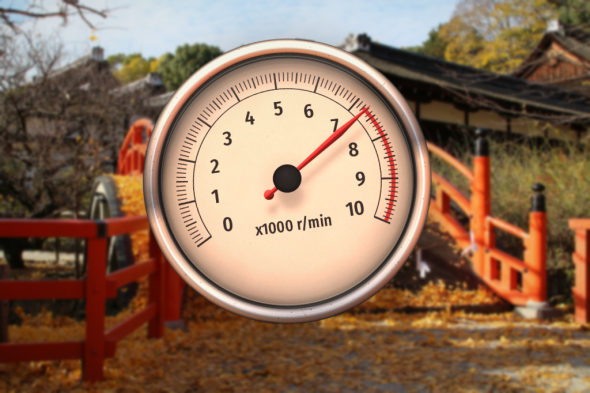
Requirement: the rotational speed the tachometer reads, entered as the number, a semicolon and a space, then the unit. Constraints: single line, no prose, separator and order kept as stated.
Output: 7300; rpm
